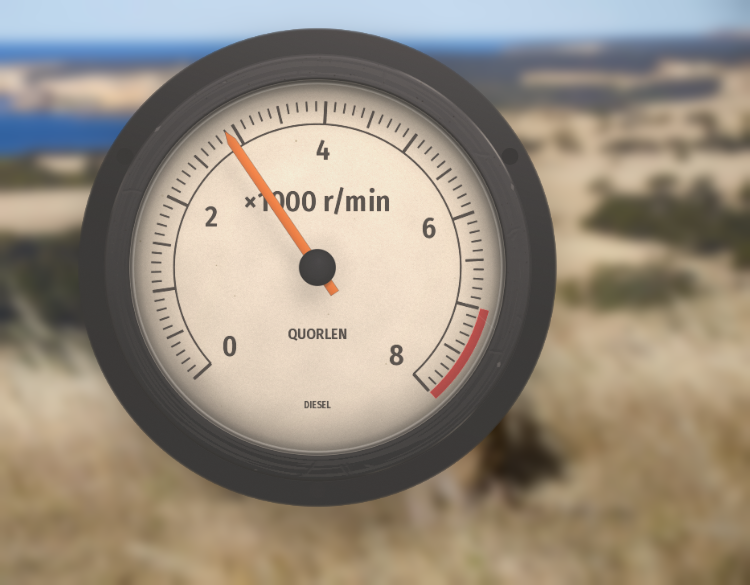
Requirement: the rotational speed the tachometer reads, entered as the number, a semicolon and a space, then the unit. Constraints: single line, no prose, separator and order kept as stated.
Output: 2900; rpm
